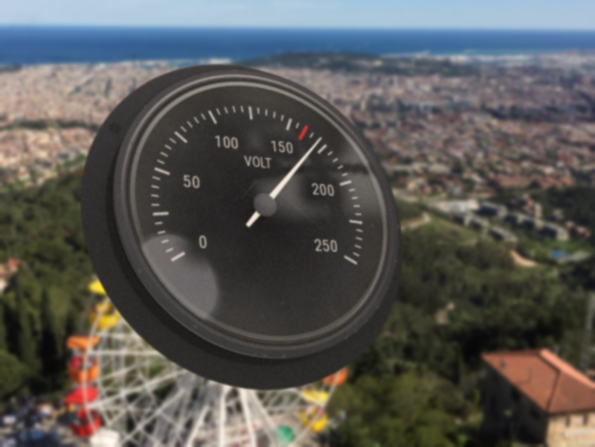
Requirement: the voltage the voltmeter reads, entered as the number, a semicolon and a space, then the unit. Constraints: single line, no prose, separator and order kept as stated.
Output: 170; V
